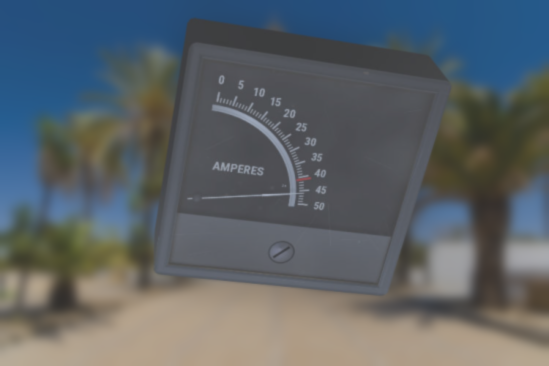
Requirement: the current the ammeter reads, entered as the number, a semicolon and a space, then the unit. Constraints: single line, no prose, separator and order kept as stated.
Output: 45; A
